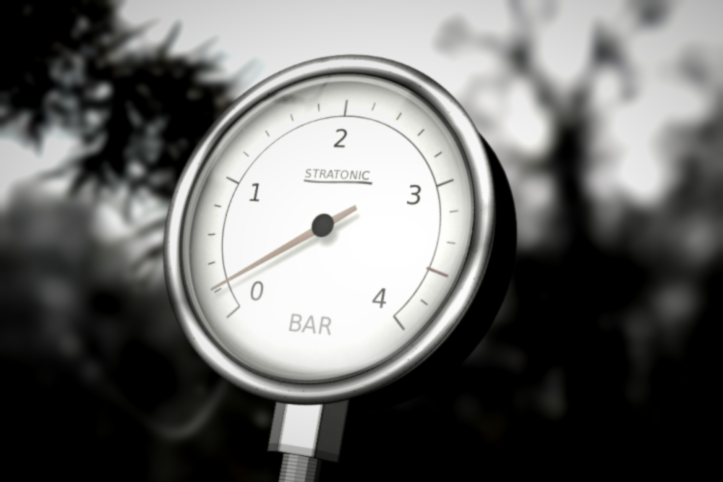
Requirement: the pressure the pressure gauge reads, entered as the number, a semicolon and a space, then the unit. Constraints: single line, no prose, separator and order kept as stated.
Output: 0.2; bar
